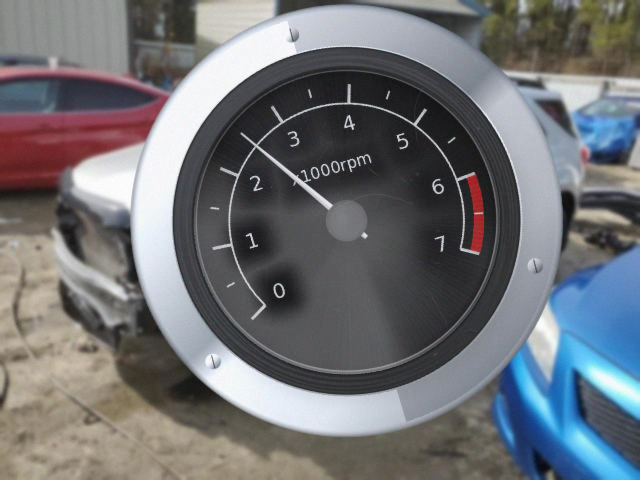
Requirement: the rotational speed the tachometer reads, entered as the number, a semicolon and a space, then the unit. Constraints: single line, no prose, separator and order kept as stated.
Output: 2500; rpm
